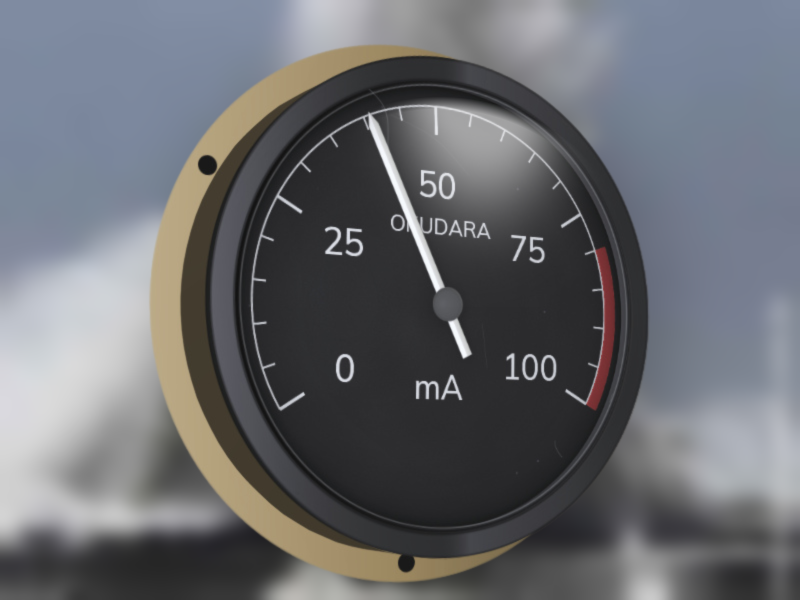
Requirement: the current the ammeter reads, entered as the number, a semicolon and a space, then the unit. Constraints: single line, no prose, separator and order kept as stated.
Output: 40; mA
